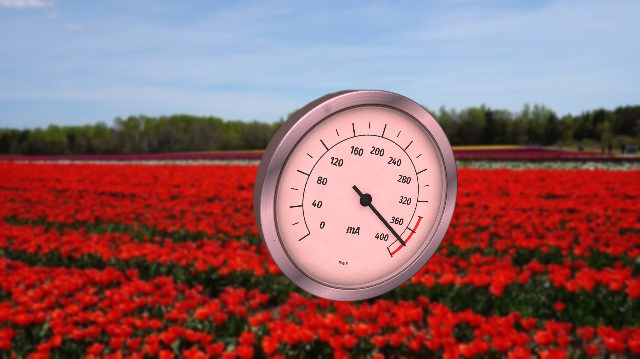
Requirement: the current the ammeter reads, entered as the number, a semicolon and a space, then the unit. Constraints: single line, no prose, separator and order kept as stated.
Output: 380; mA
